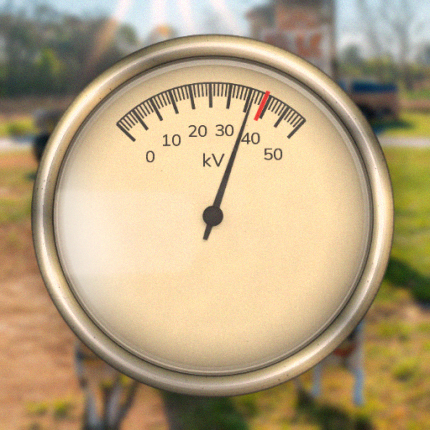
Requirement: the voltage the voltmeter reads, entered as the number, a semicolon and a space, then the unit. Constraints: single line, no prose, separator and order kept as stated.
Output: 36; kV
